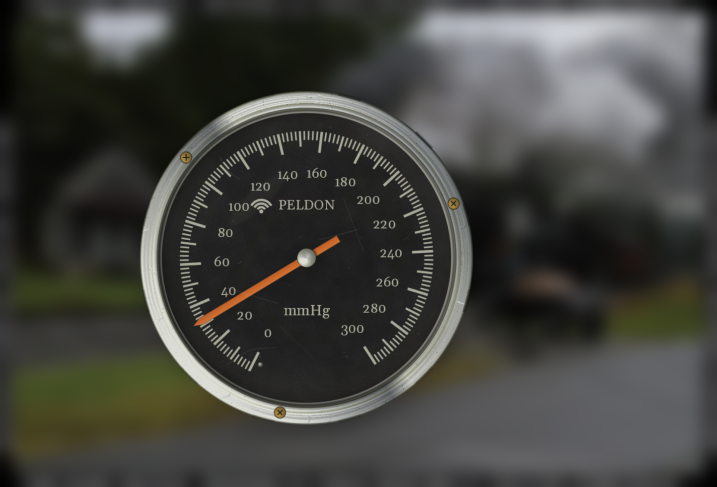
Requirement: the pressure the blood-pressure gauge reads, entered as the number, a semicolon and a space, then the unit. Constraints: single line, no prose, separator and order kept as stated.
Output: 32; mmHg
